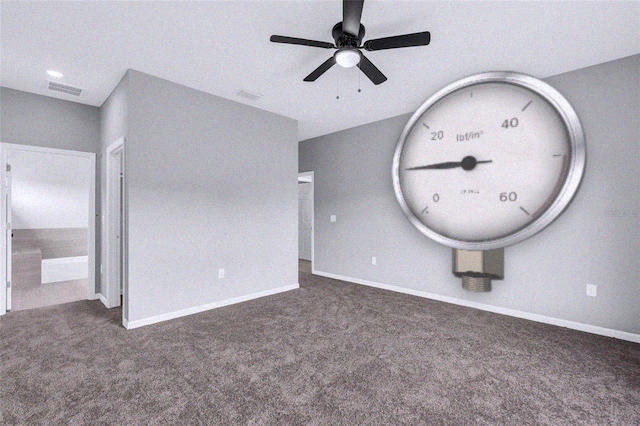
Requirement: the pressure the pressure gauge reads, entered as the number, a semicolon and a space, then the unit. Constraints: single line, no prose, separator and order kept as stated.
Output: 10; psi
